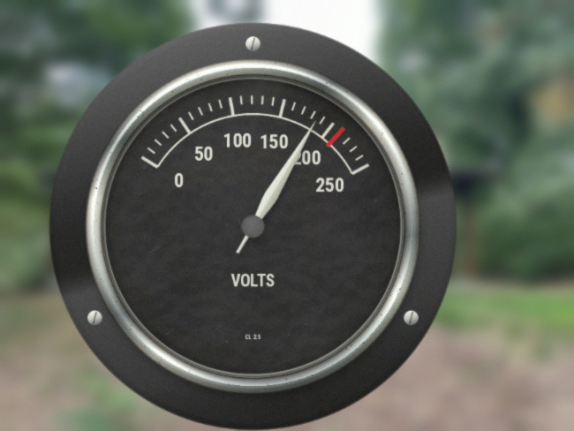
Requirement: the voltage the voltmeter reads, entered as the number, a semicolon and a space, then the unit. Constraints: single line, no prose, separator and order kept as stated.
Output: 185; V
